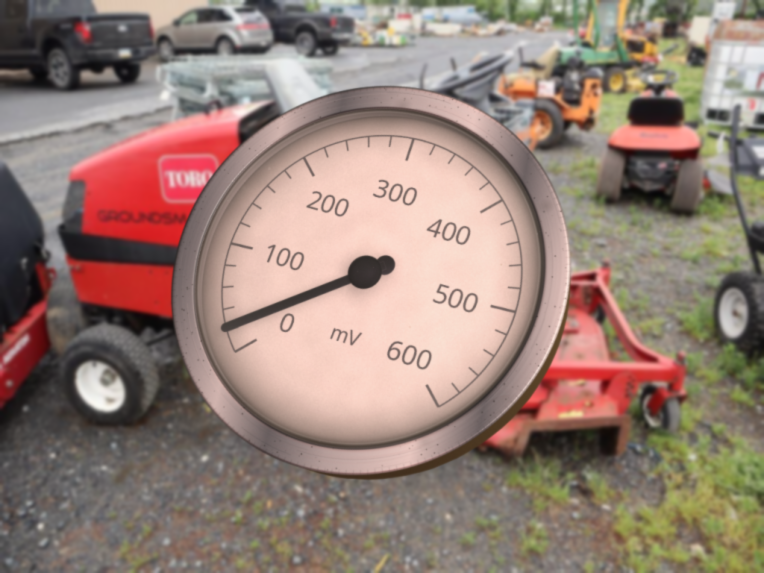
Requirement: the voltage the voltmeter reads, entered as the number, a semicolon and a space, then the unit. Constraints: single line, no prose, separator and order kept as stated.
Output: 20; mV
